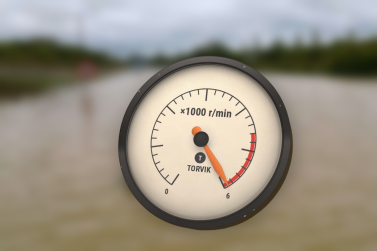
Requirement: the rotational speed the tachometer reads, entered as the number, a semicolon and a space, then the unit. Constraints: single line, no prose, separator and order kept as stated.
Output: 5900; rpm
